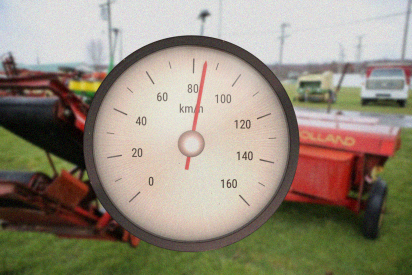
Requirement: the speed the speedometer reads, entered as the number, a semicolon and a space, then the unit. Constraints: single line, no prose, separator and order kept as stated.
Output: 85; km/h
